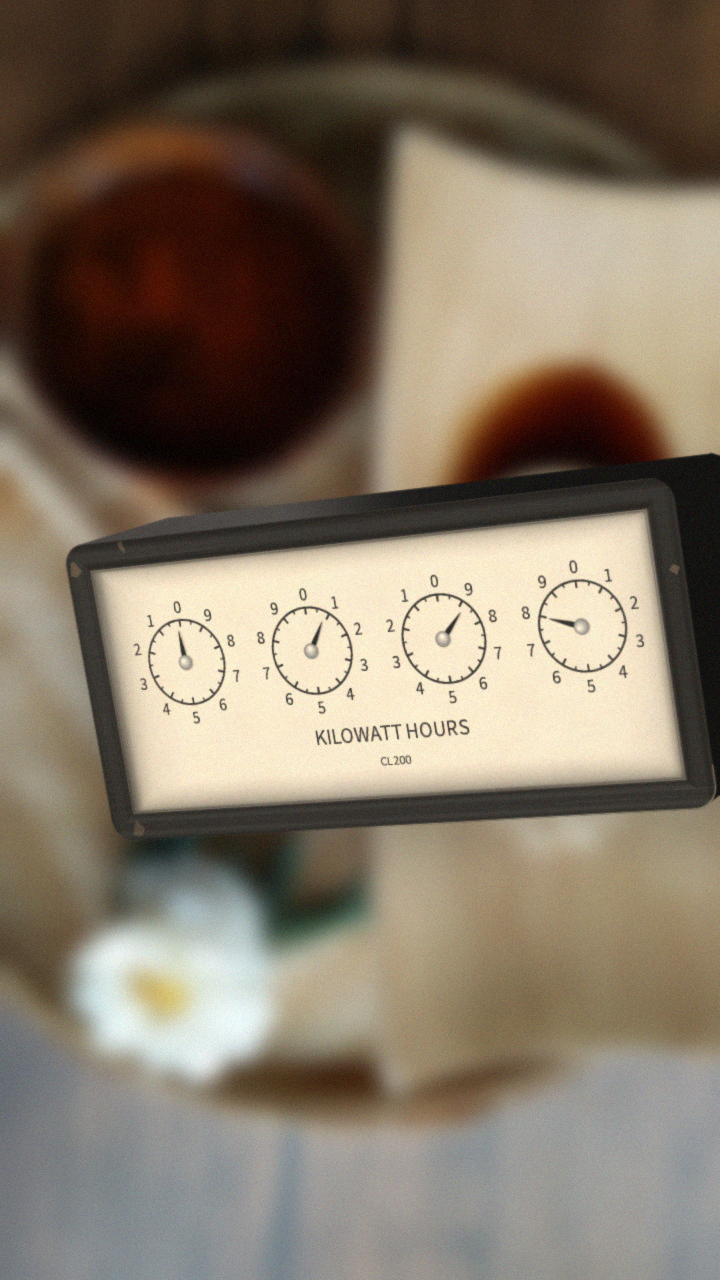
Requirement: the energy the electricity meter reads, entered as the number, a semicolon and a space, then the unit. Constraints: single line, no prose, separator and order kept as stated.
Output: 88; kWh
